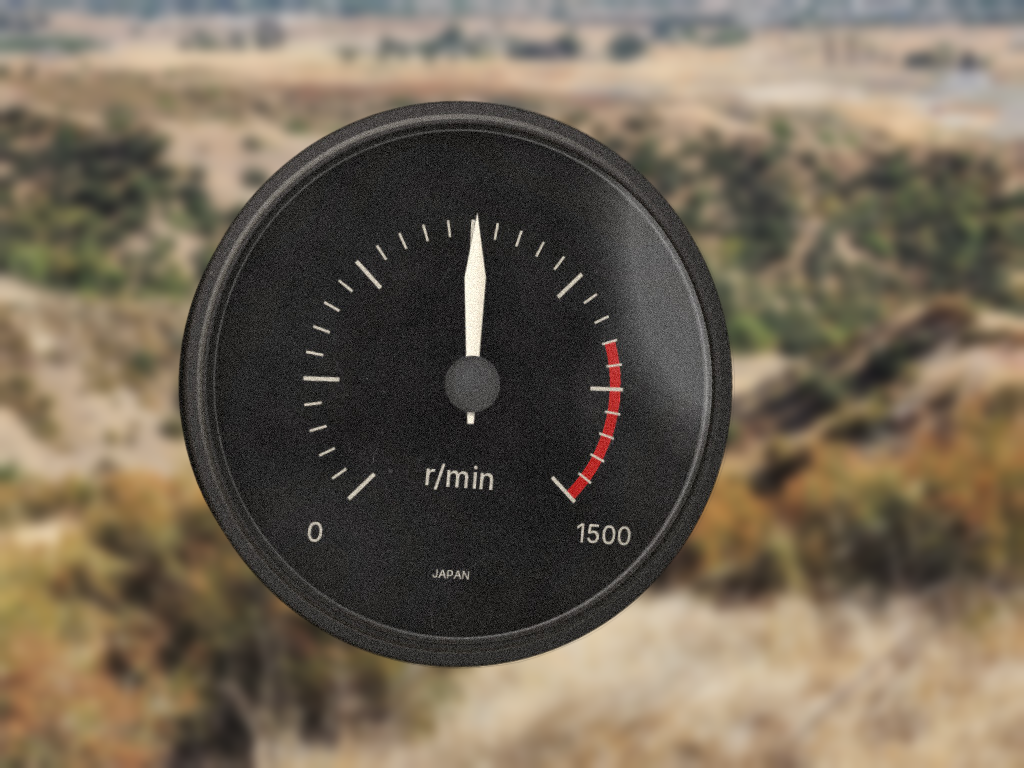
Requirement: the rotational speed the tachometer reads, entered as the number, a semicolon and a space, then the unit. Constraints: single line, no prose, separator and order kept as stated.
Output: 750; rpm
